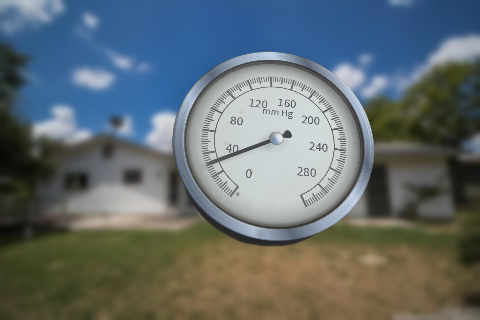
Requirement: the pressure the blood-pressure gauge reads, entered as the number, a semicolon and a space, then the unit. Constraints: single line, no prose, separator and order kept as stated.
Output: 30; mmHg
